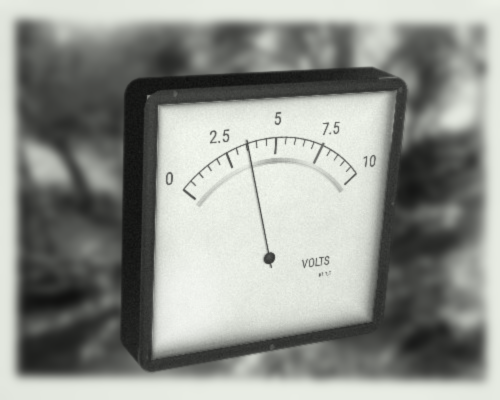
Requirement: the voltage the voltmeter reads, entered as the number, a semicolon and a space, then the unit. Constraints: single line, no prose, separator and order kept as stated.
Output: 3.5; V
